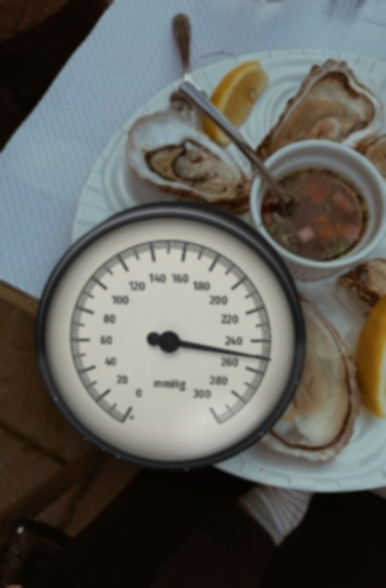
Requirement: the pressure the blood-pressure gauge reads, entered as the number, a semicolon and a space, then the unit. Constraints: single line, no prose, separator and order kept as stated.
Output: 250; mmHg
